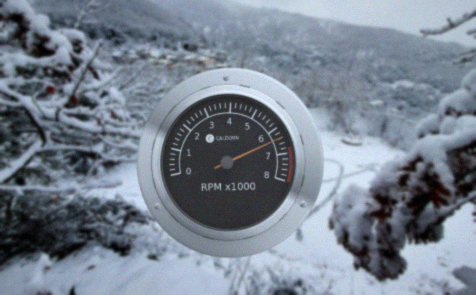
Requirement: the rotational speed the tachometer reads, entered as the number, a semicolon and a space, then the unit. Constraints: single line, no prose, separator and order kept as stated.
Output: 6400; rpm
